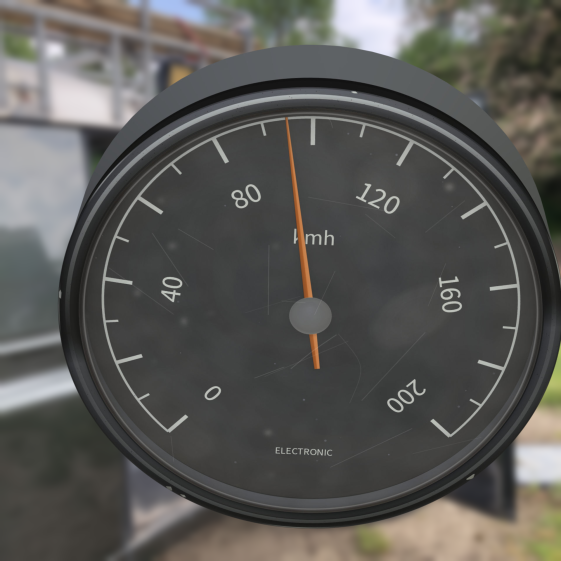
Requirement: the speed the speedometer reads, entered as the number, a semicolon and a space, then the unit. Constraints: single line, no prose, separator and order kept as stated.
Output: 95; km/h
